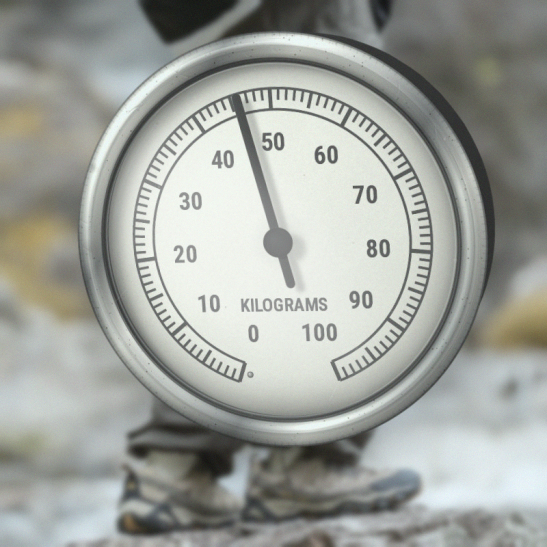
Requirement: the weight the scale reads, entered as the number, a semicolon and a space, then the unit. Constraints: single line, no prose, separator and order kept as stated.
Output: 46; kg
